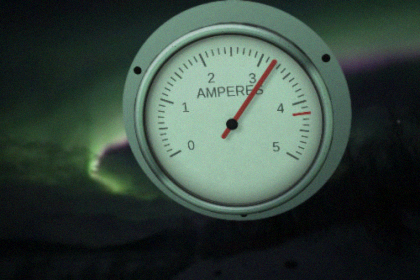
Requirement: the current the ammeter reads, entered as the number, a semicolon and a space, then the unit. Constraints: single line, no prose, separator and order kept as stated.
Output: 3.2; A
